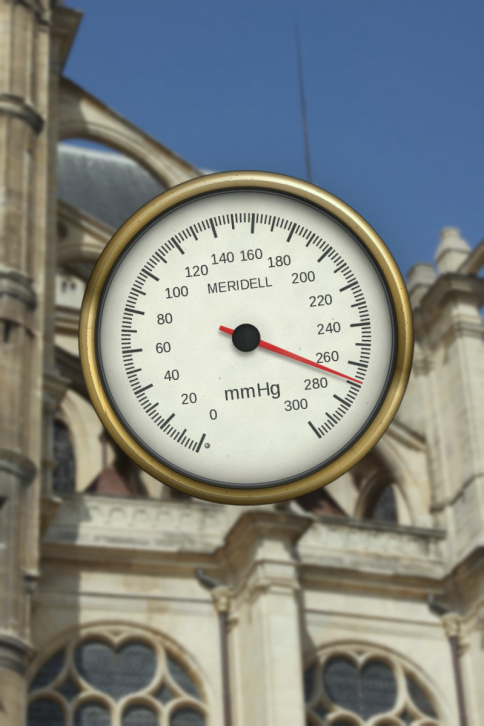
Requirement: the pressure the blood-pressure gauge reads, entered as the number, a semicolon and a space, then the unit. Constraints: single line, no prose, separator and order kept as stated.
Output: 268; mmHg
